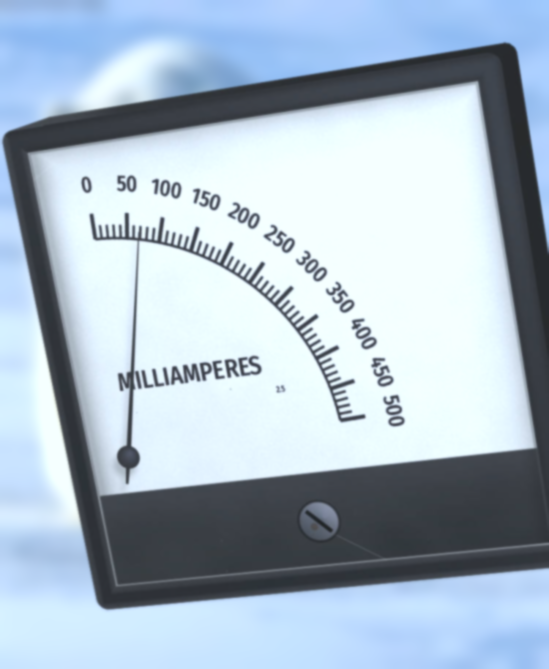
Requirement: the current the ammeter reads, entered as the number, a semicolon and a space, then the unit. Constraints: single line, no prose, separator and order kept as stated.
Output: 70; mA
